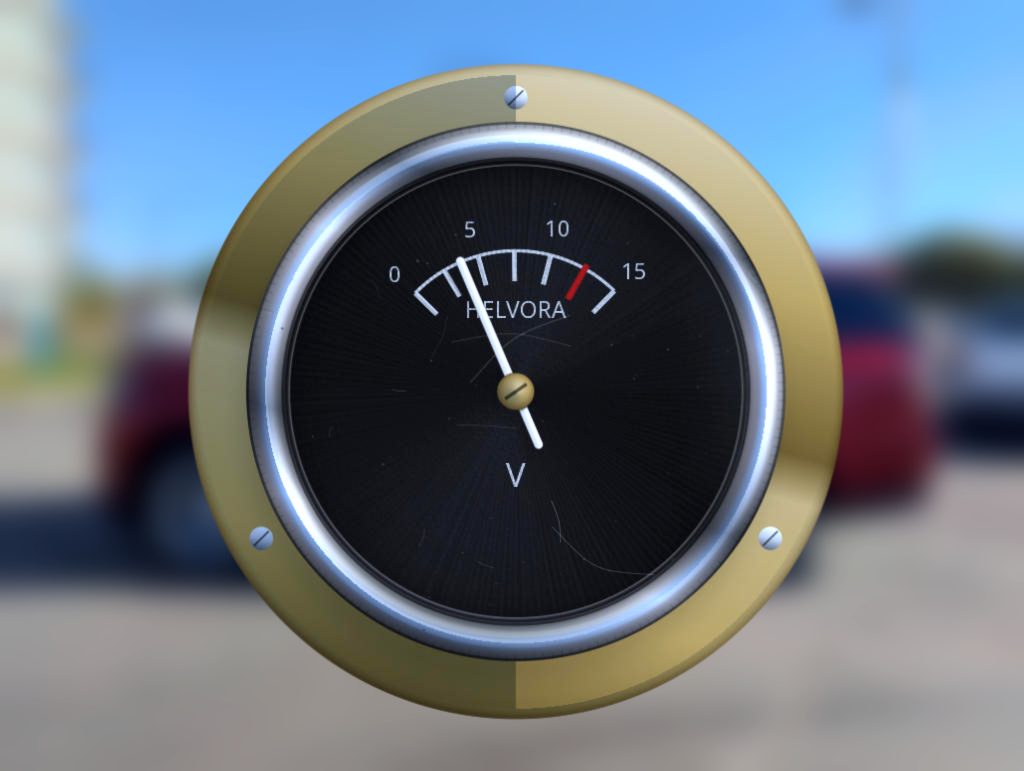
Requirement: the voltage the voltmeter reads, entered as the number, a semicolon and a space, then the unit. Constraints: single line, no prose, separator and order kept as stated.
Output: 3.75; V
